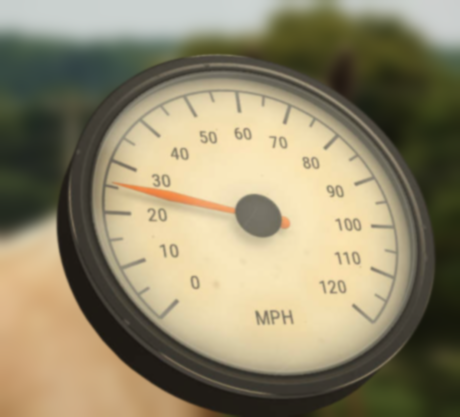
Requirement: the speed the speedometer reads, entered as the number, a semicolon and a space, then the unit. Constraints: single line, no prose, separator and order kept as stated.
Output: 25; mph
